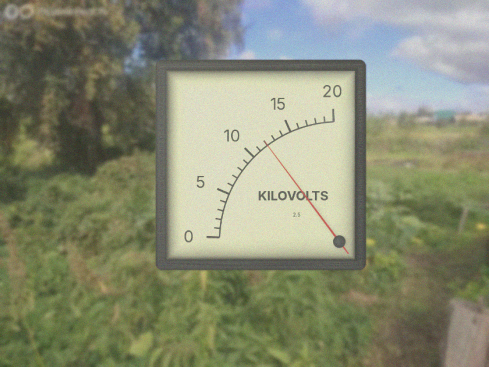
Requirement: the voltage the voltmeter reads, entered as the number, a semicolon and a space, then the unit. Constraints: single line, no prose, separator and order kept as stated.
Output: 12; kV
